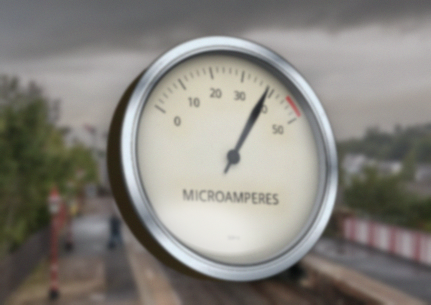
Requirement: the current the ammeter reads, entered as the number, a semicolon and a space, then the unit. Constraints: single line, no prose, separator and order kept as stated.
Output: 38; µA
